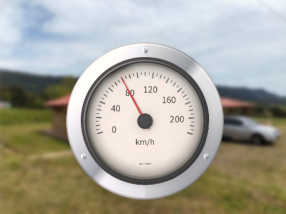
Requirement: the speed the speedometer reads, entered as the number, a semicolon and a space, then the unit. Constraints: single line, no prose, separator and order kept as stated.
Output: 80; km/h
